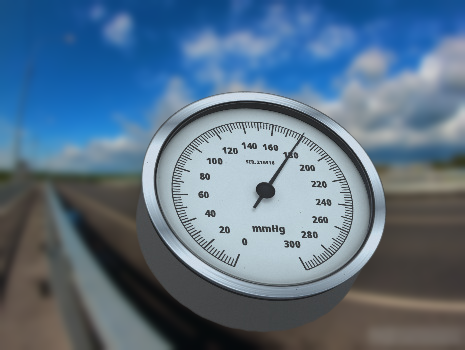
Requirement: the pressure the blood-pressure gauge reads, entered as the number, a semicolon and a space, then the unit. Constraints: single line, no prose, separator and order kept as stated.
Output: 180; mmHg
